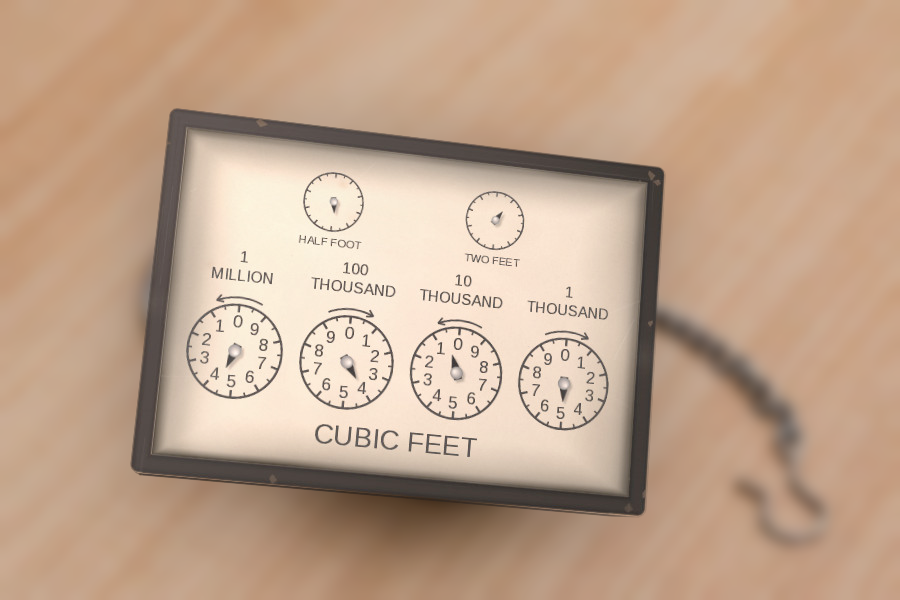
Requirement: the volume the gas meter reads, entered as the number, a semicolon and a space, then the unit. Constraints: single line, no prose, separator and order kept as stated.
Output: 440500; ft³
